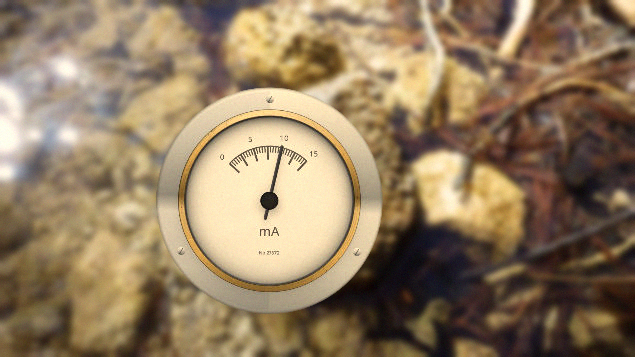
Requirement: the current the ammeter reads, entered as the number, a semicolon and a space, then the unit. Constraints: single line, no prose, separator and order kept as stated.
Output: 10; mA
